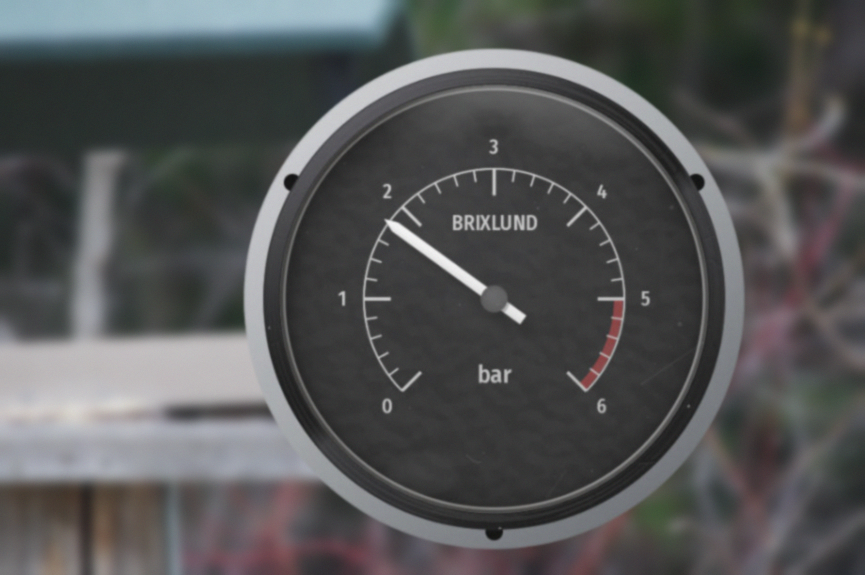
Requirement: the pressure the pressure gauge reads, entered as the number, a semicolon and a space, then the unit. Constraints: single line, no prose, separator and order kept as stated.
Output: 1.8; bar
